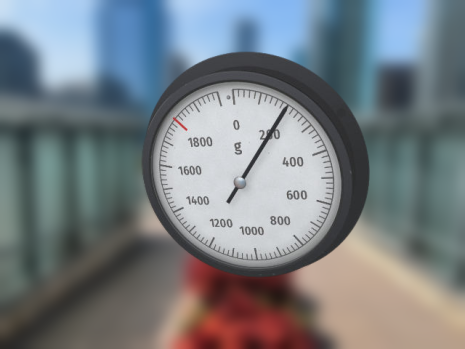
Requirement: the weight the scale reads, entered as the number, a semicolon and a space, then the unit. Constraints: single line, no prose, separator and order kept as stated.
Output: 200; g
